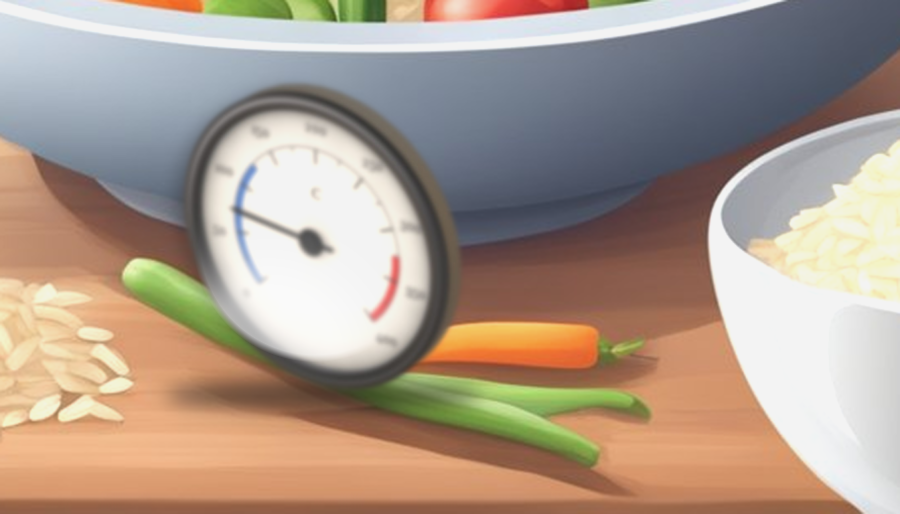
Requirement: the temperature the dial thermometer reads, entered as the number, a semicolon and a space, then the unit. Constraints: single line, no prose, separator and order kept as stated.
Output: 75; °C
